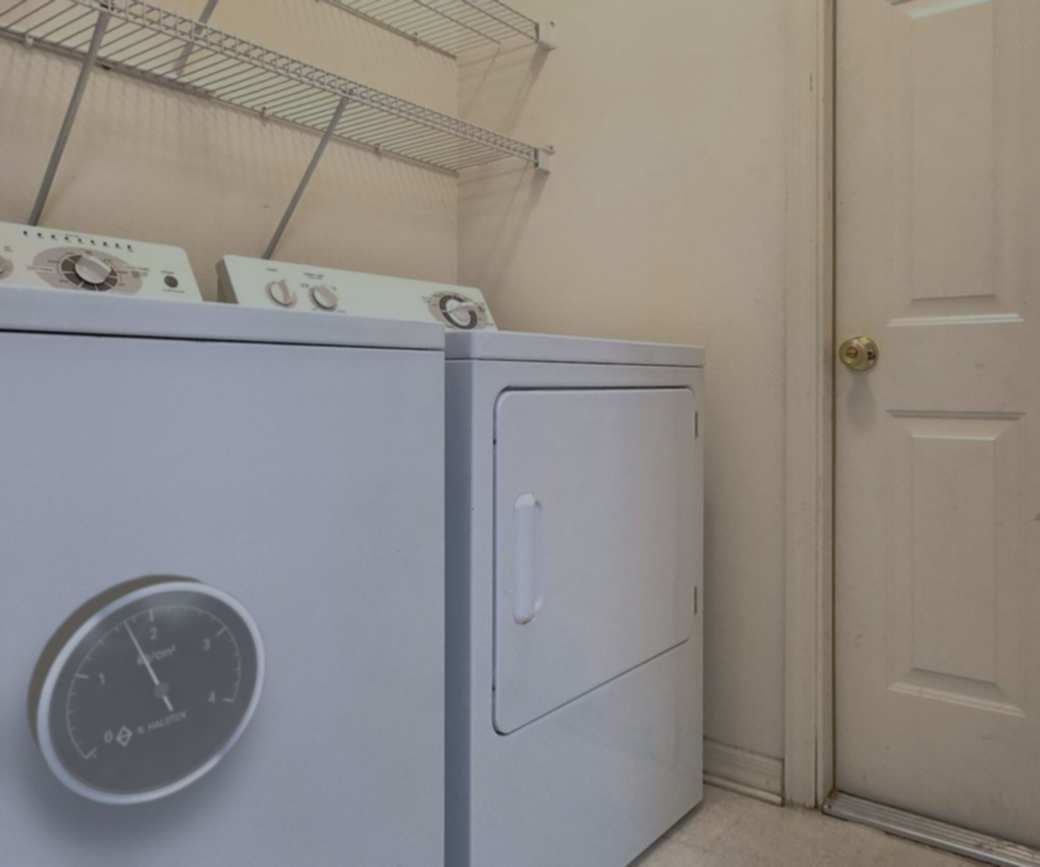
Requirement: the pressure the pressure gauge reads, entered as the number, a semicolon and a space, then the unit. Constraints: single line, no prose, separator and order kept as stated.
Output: 1.7; kg/cm²
